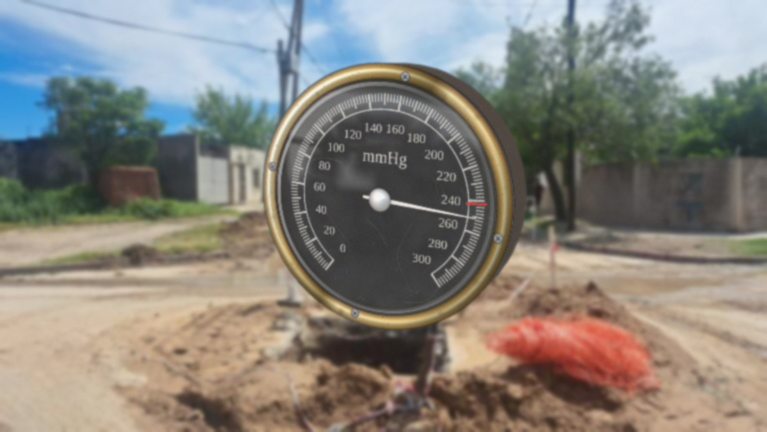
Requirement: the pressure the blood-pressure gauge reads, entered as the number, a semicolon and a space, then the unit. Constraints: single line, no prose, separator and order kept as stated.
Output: 250; mmHg
